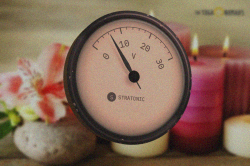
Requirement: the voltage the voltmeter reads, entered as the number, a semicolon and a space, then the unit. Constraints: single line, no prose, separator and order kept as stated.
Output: 6; V
